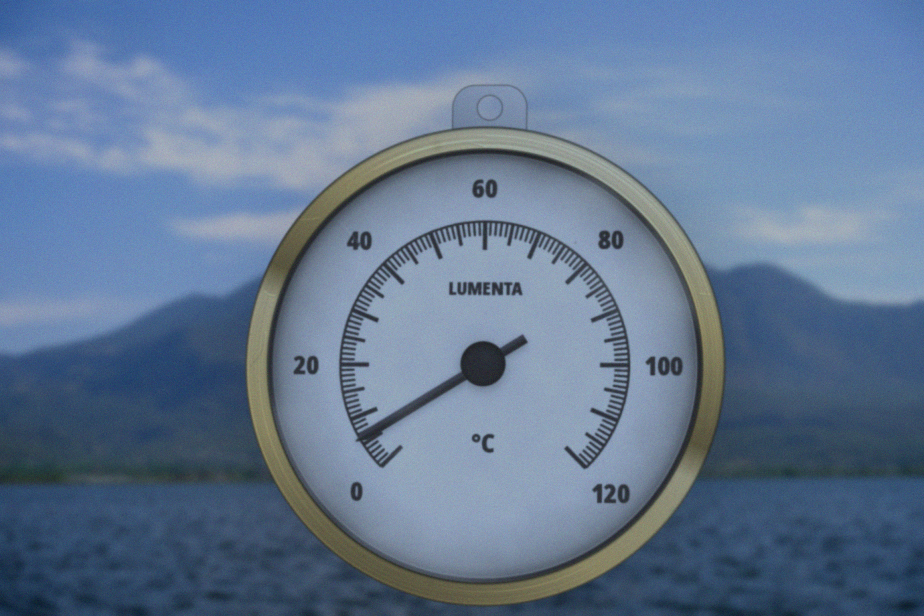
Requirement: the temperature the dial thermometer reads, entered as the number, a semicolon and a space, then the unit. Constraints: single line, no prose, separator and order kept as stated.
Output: 6; °C
